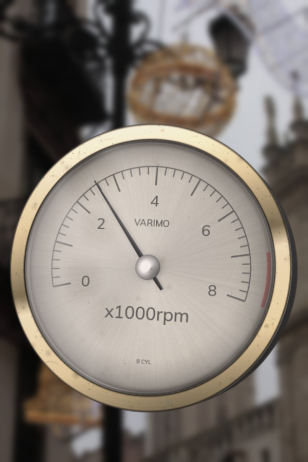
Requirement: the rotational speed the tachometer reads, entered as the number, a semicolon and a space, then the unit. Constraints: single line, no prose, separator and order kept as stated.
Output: 2600; rpm
